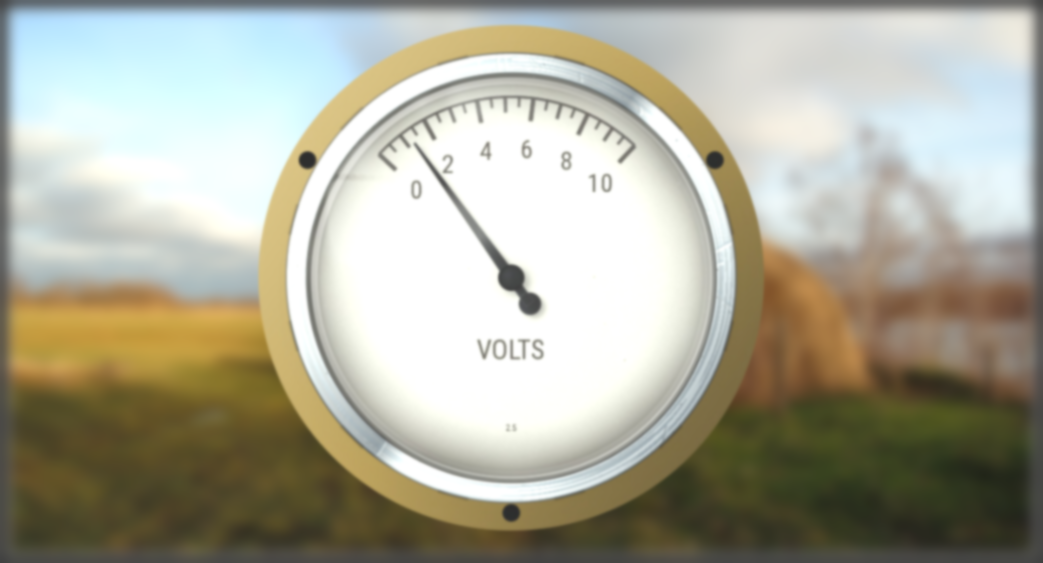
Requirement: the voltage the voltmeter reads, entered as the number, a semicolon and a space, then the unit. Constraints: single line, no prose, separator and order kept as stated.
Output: 1.25; V
